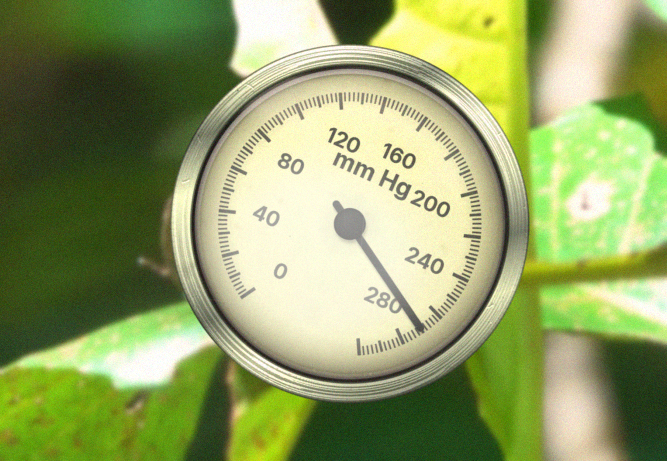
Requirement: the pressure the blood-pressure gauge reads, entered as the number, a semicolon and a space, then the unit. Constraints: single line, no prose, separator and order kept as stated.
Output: 270; mmHg
